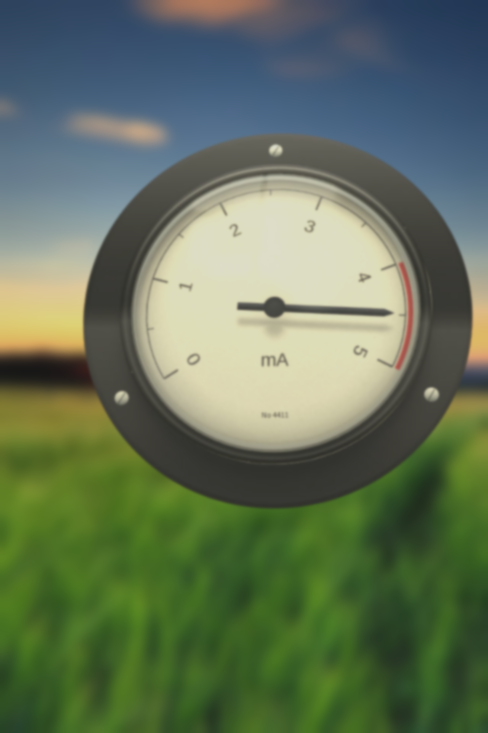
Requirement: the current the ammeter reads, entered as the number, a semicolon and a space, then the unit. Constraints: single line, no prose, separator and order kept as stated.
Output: 4.5; mA
